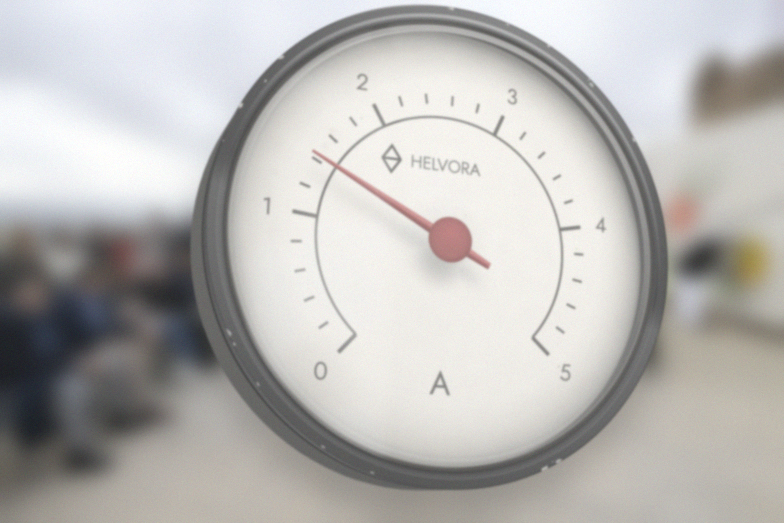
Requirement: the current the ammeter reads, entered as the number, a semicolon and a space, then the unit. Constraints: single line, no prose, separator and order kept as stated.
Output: 1.4; A
